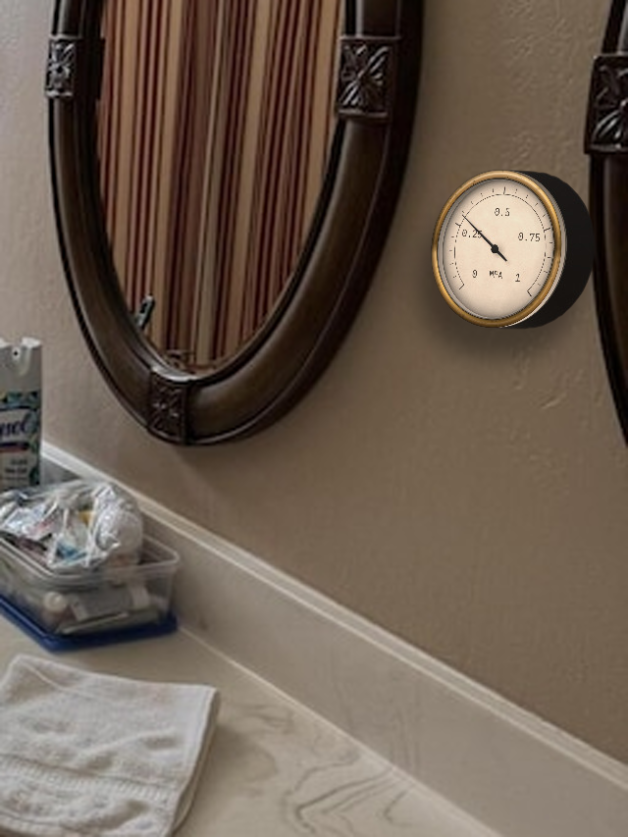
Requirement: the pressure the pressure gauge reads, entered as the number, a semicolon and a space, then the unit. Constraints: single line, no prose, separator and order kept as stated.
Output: 0.3; MPa
